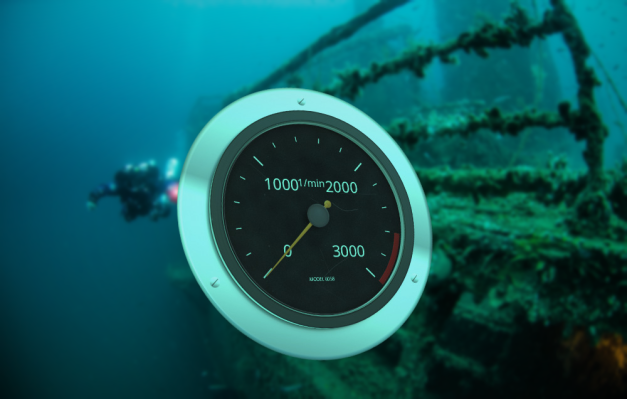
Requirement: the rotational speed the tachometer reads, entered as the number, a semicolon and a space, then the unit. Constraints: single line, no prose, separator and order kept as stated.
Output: 0; rpm
